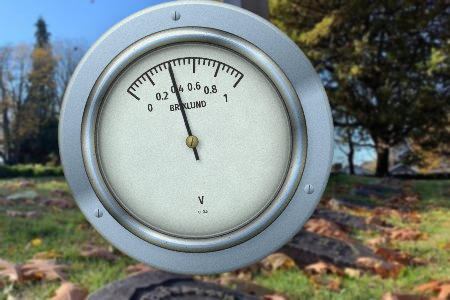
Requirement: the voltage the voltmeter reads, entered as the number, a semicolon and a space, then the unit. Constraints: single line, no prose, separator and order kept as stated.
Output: 0.4; V
